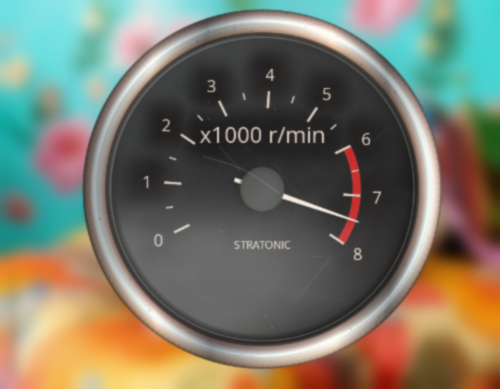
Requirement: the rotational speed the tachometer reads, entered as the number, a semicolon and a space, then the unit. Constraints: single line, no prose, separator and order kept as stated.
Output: 7500; rpm
